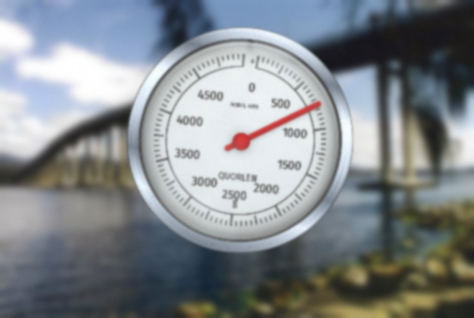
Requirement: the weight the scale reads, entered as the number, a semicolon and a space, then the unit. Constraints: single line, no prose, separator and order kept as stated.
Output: 750; g
